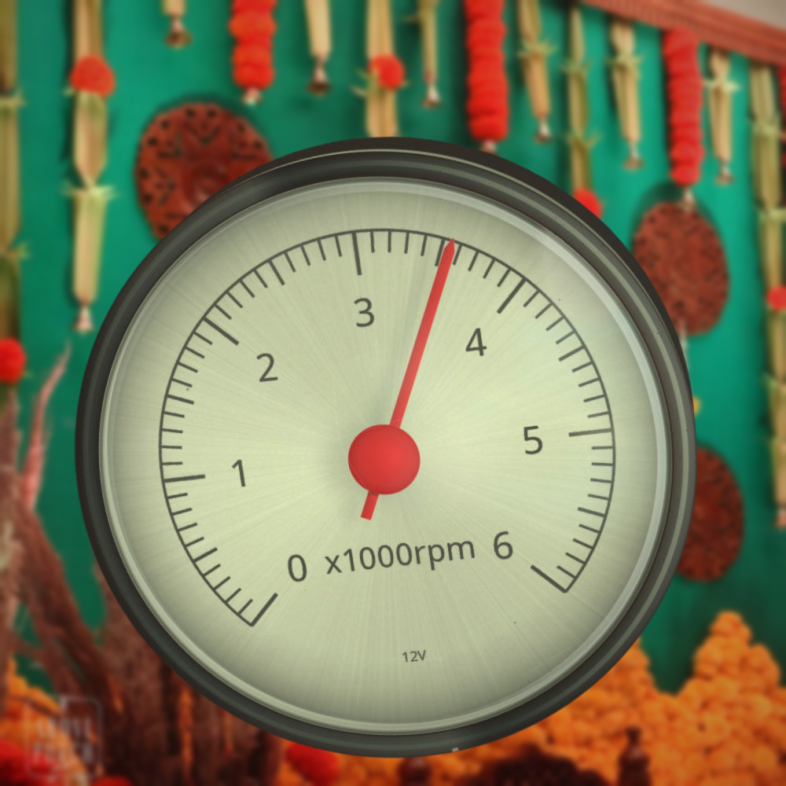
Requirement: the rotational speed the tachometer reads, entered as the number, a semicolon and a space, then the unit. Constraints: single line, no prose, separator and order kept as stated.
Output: 3550; rpm
